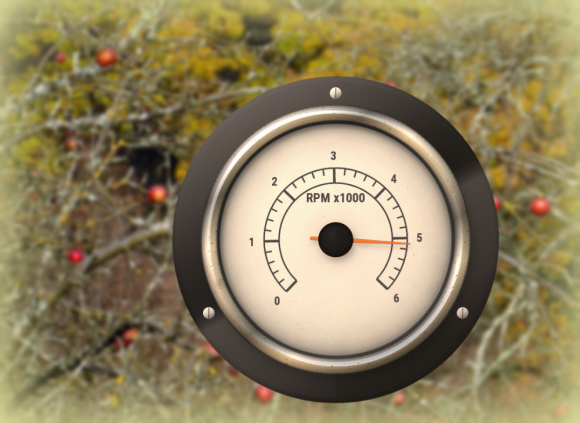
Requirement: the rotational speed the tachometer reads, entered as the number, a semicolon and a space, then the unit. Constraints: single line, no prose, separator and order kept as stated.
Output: 5100; rpm
